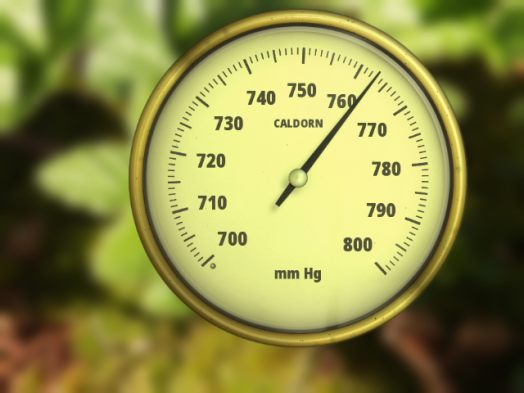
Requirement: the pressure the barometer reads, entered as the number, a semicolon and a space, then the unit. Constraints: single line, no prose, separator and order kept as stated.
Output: 763; mmHg
